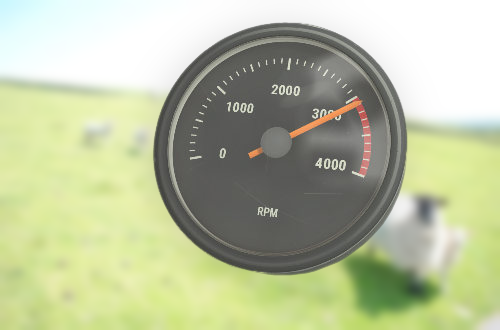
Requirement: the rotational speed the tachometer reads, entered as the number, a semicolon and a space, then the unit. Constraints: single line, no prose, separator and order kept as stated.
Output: 3100; rpm
